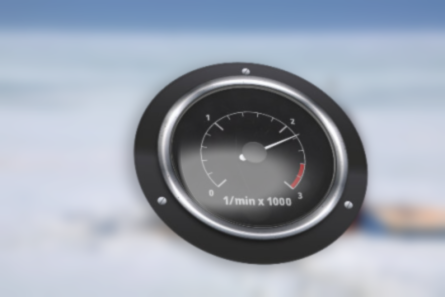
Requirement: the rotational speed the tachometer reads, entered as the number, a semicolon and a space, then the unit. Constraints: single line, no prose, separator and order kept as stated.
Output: 2200; rpm
